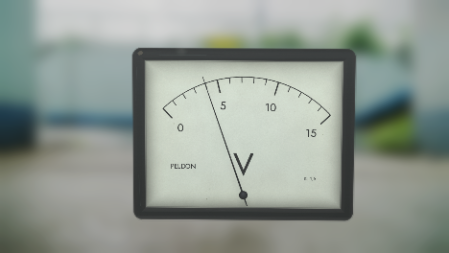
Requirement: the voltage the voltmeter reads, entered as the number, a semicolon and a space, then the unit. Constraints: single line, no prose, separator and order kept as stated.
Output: 4; V
